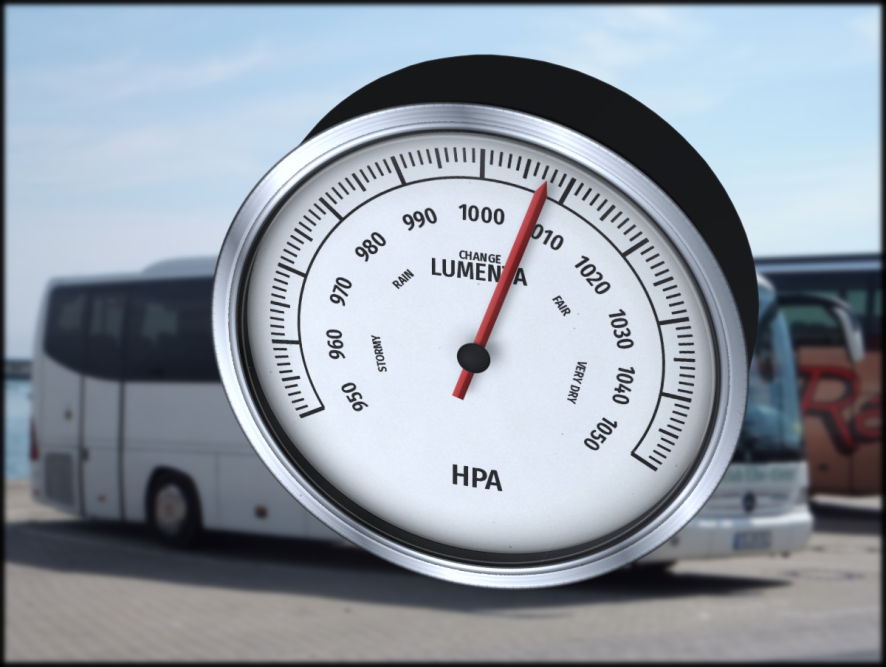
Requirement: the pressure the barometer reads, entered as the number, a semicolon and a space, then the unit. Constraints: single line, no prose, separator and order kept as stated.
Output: 1007.5; hPa
